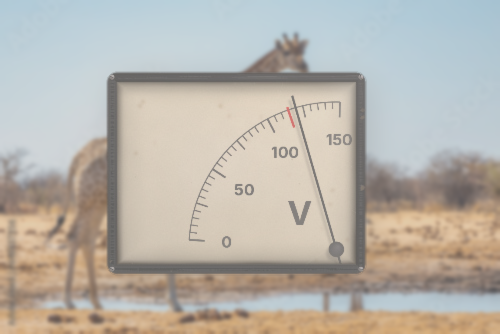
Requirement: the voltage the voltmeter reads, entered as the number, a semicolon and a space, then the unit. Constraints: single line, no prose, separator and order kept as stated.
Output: 120; V
